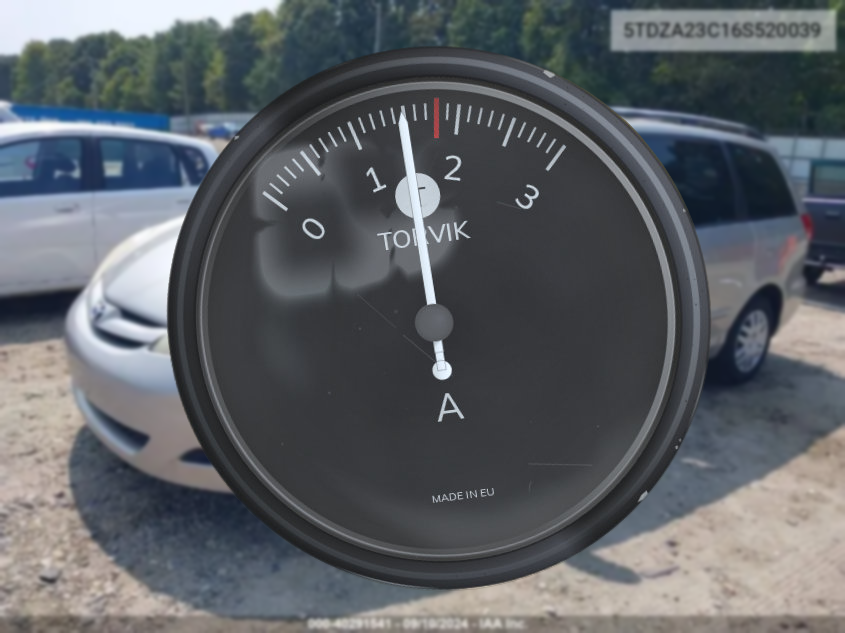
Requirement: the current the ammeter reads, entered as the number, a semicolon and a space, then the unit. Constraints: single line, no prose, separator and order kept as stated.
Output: 1.5; A
